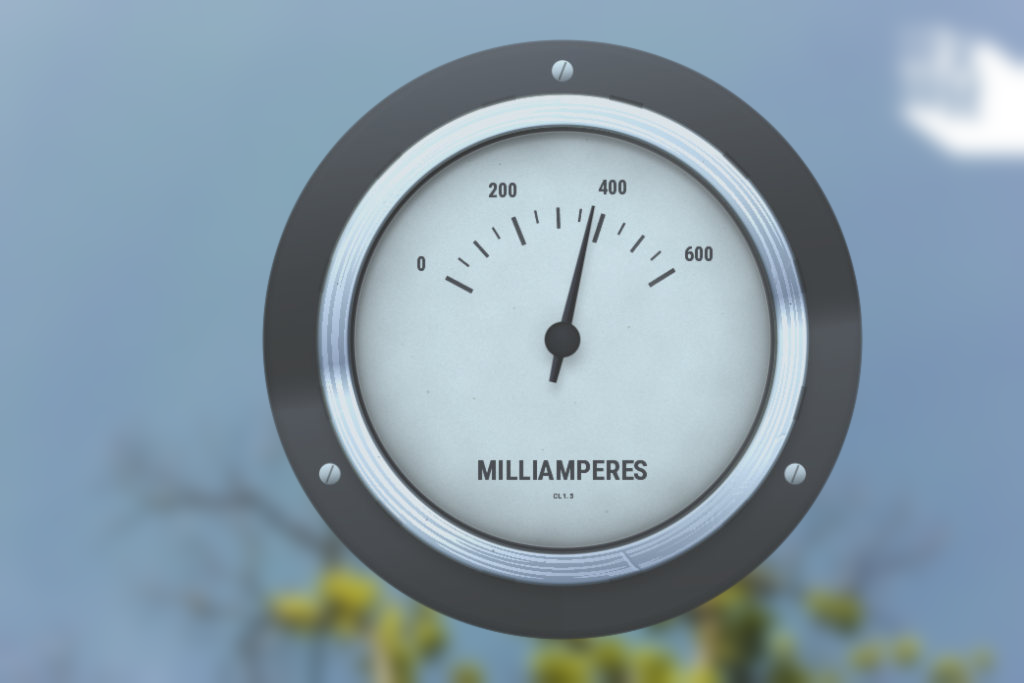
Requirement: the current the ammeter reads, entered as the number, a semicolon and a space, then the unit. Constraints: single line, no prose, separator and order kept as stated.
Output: 375; mA
